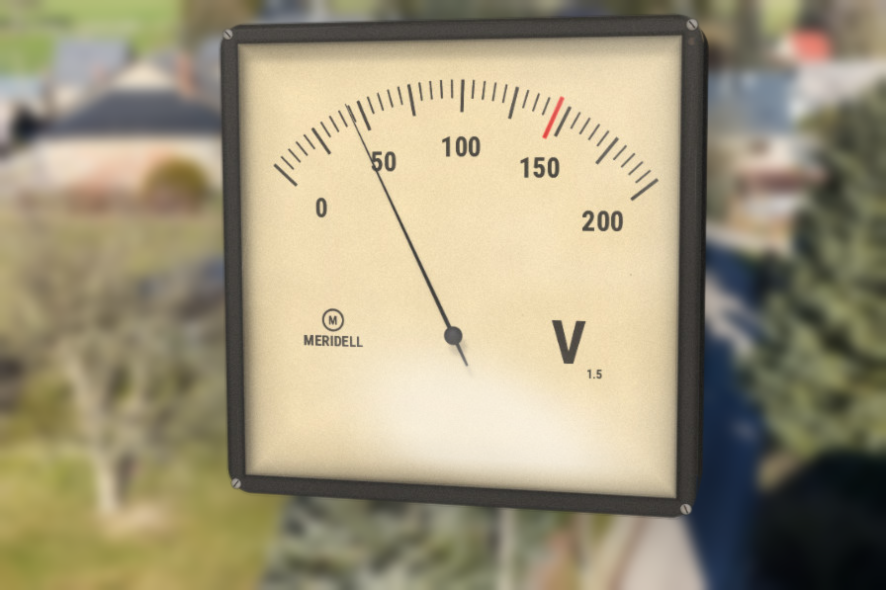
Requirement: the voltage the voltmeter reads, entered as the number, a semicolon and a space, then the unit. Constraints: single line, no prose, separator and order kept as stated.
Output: 45; V
